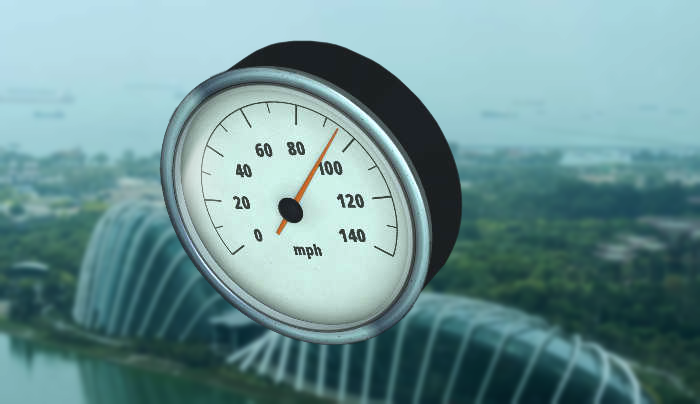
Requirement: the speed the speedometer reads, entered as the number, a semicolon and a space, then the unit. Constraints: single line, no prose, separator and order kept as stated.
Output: 95; mph
